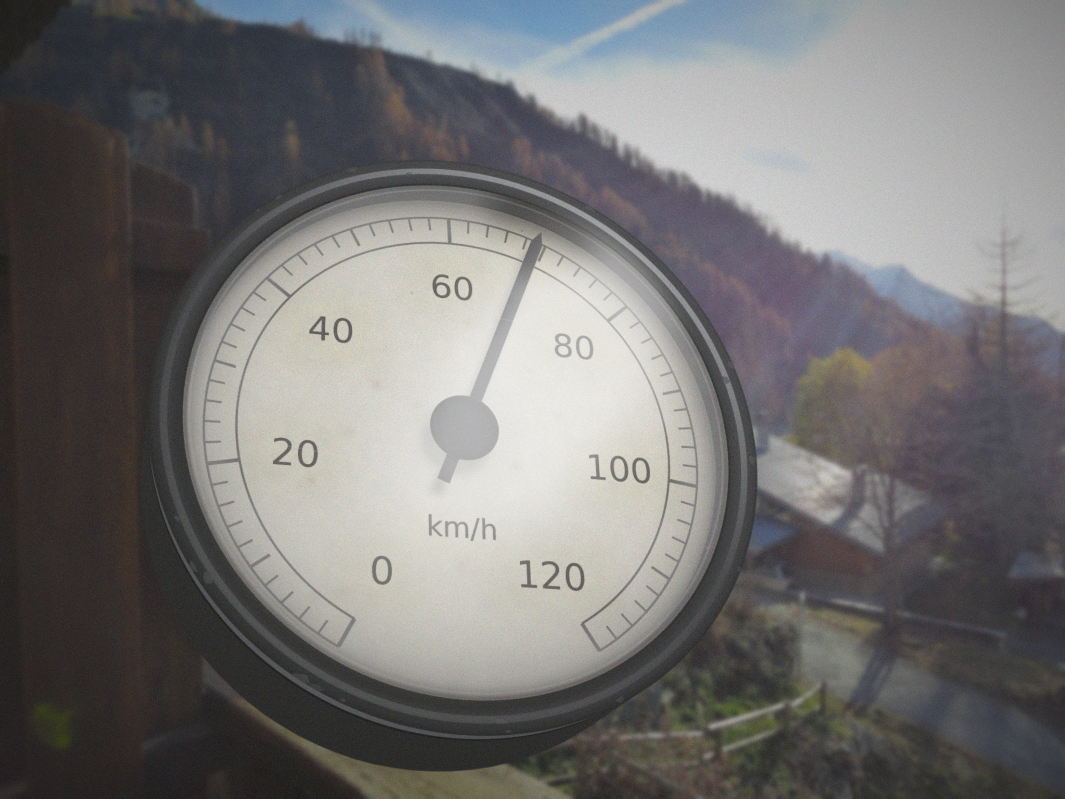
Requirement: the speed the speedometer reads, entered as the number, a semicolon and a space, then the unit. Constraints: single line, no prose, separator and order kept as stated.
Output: 69; km/h
